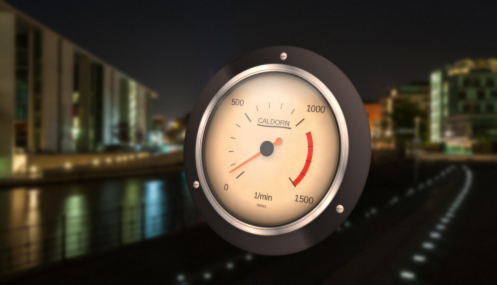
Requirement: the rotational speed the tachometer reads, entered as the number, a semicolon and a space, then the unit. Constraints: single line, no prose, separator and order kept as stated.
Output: 50; rpm
